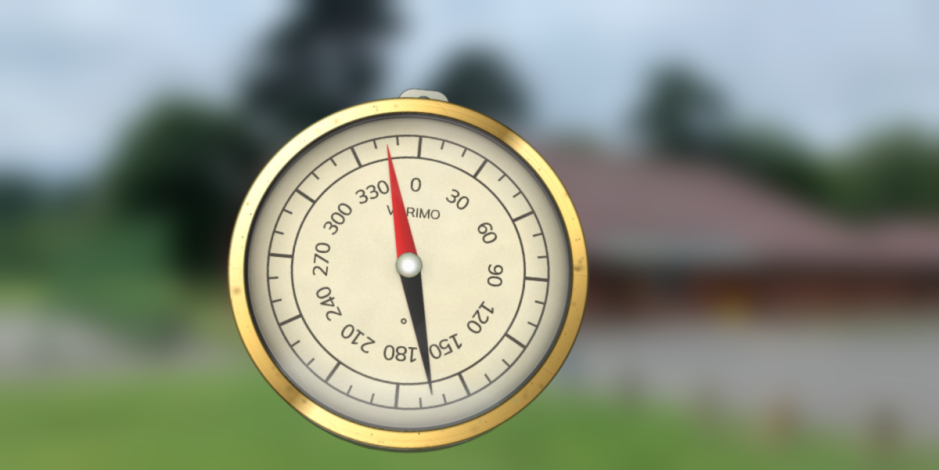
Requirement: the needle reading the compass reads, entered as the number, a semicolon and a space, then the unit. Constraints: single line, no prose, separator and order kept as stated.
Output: 345; °
